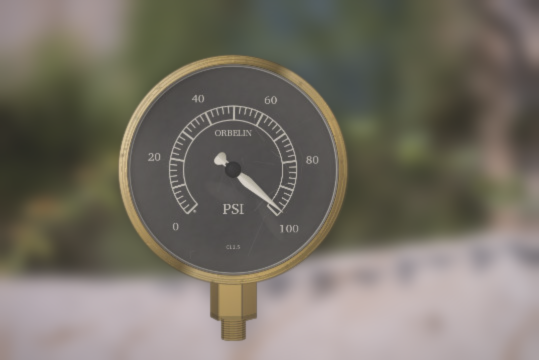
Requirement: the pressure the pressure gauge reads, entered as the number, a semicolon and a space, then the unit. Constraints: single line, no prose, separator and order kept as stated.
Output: 98; psi
